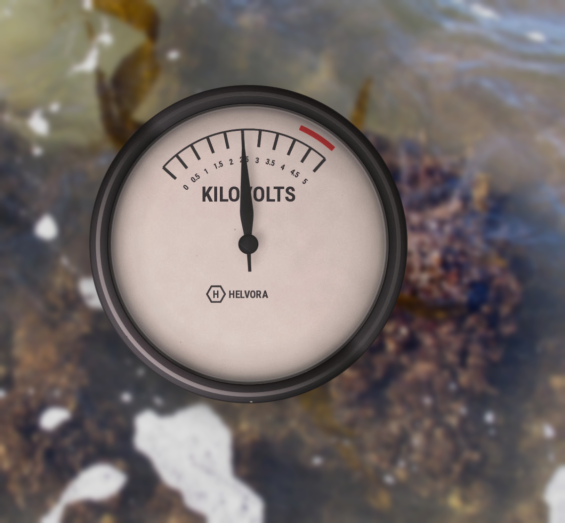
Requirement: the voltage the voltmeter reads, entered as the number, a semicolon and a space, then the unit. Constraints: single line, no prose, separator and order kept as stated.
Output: 2.5; kV
